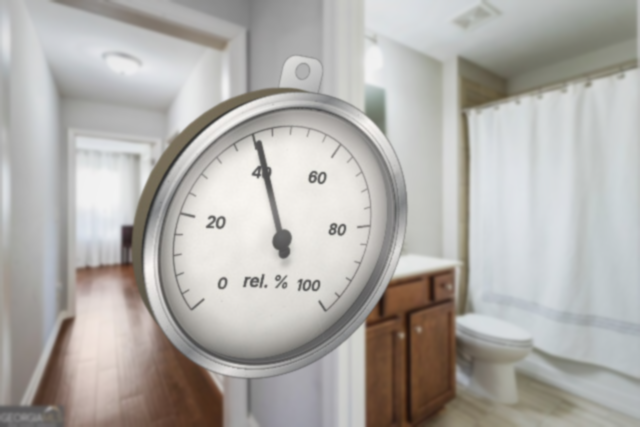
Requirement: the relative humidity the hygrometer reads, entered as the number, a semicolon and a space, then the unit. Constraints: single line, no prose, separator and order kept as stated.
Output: 40; %
